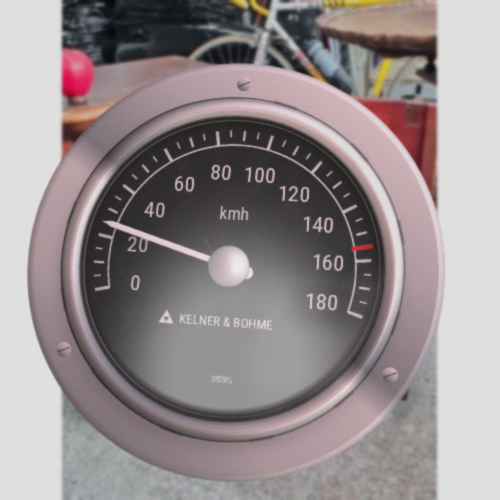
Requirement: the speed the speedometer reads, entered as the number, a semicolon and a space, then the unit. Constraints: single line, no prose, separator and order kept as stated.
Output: 25; km/h
